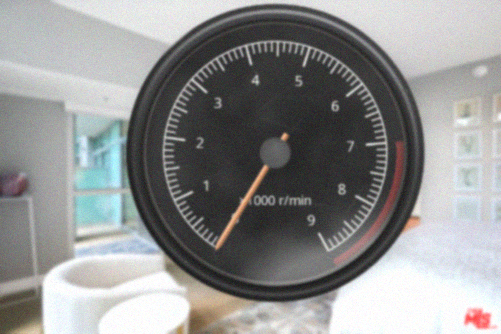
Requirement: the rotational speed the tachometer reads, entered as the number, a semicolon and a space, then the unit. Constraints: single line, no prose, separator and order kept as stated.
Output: 0; rpm
